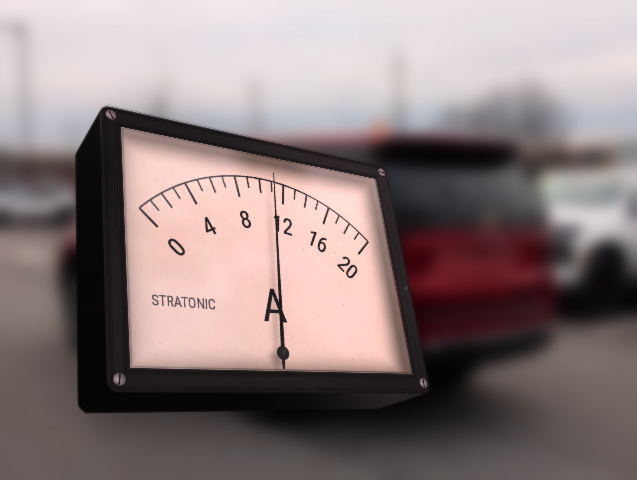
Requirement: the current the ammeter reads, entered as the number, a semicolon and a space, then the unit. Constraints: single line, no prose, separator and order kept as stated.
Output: 11; A
